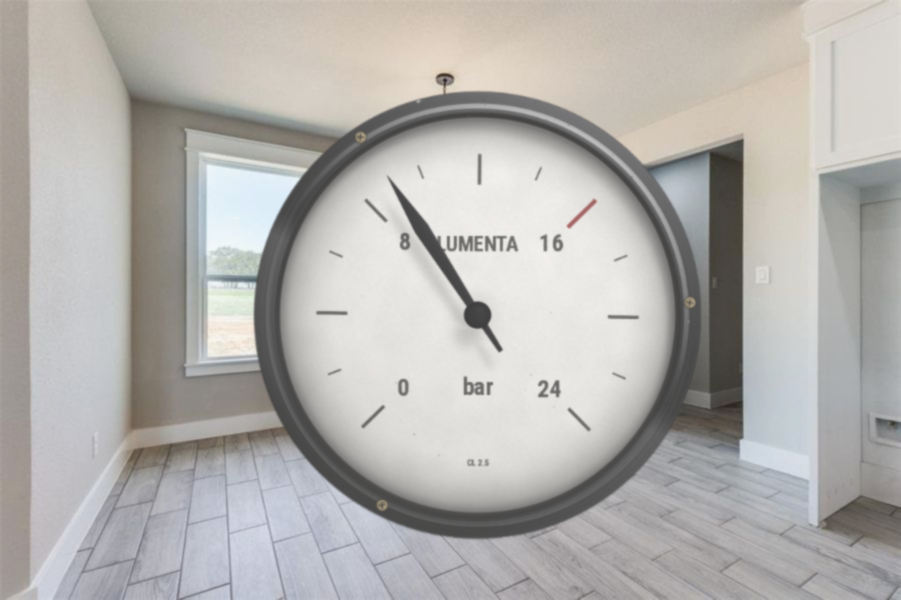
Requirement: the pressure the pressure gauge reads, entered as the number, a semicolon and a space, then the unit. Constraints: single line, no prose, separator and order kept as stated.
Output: 9; bar
